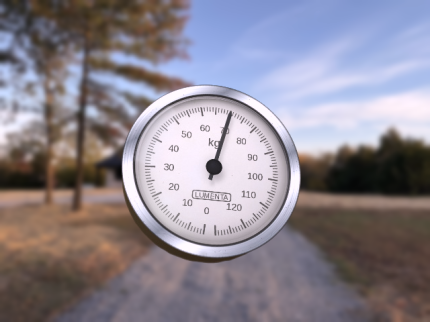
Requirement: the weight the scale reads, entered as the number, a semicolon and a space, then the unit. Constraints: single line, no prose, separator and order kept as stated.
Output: 70; kg
